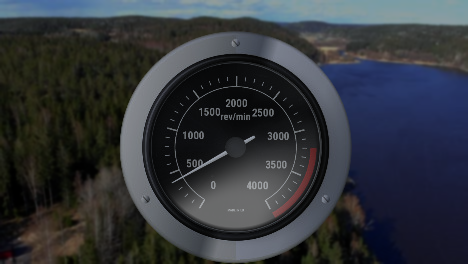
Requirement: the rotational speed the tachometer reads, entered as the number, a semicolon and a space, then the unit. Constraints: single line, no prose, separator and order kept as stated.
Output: 400; rpm
